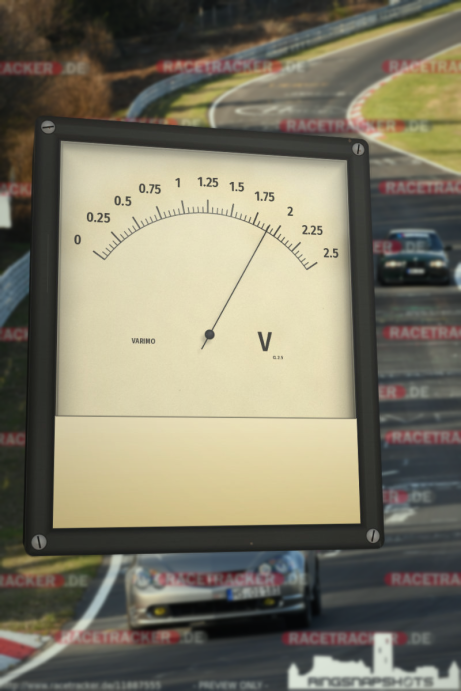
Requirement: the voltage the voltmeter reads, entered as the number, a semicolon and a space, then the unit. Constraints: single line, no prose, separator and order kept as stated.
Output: 1.9; V
